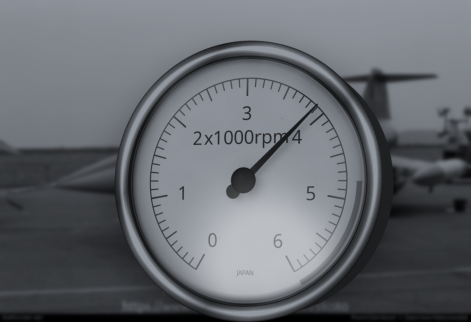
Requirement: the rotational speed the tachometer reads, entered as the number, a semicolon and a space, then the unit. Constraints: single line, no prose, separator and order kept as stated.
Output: 3900; rpm
